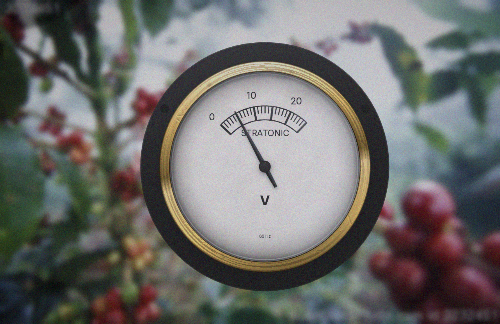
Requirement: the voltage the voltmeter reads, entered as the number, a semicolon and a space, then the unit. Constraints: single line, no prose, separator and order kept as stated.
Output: 5; V
